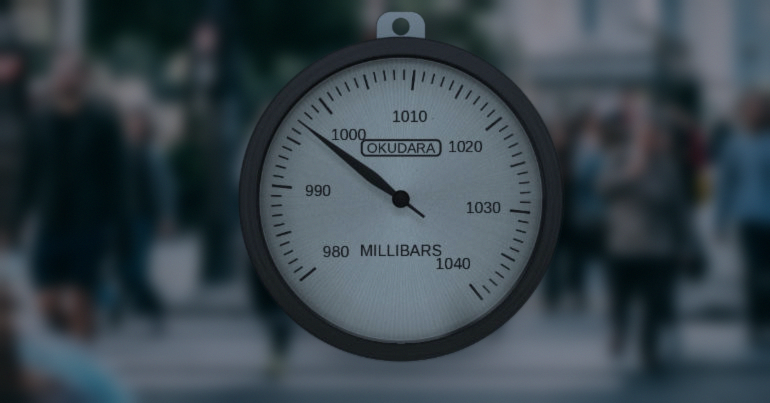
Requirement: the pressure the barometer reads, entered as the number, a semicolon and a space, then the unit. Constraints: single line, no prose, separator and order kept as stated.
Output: 997; mbar
